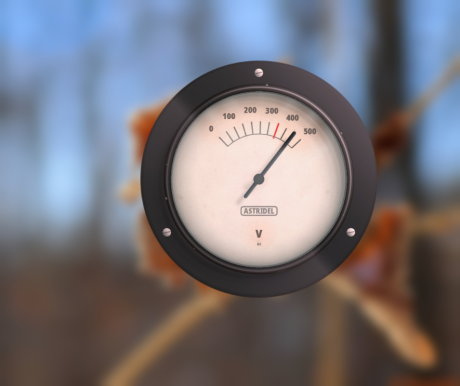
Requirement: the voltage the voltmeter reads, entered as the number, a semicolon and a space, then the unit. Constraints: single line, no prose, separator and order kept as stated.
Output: 450; V
